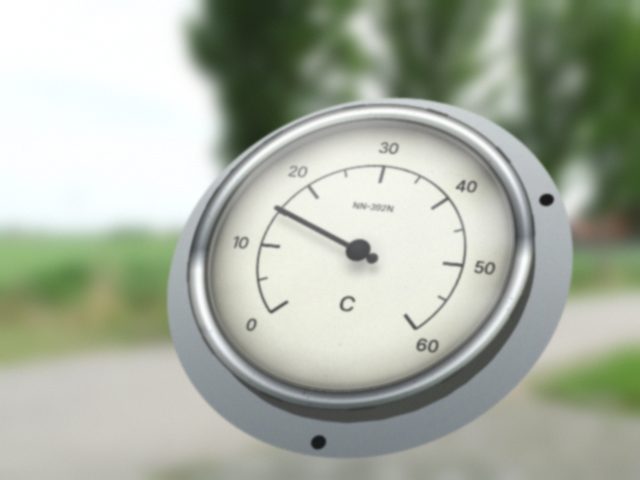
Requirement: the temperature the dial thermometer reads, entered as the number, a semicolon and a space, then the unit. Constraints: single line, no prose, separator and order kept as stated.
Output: 15; °C
